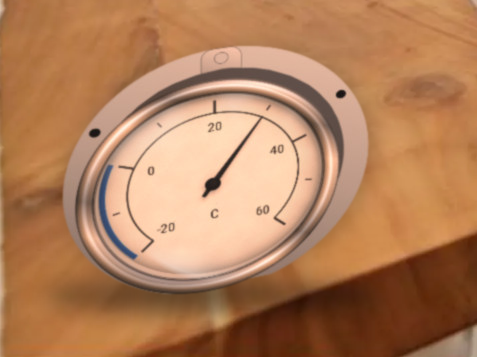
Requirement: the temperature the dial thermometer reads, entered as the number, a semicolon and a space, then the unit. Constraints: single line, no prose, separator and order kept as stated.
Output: 30; °C
